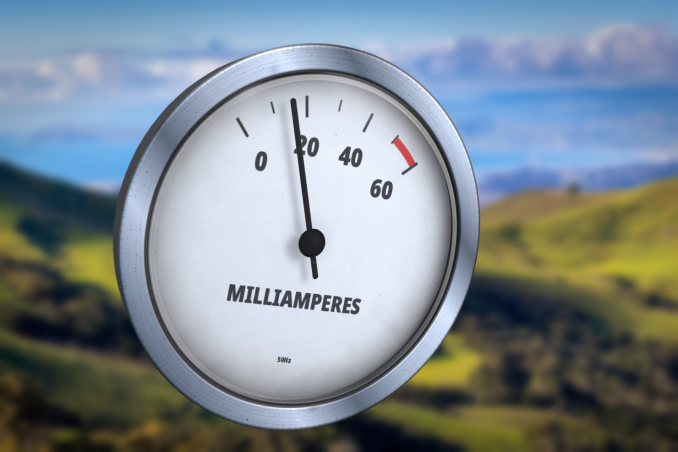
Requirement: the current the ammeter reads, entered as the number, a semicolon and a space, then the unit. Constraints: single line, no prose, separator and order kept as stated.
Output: 15; mA
